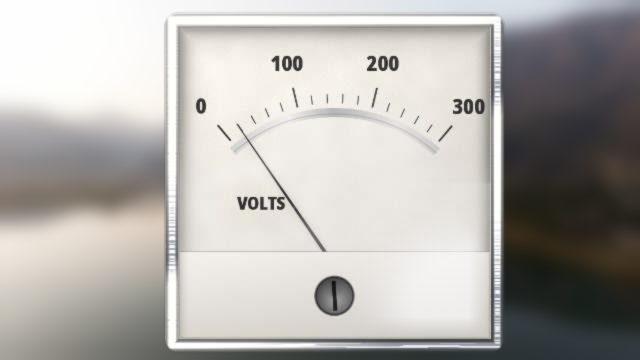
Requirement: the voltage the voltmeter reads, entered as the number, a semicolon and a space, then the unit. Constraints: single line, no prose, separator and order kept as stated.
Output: 20; V
